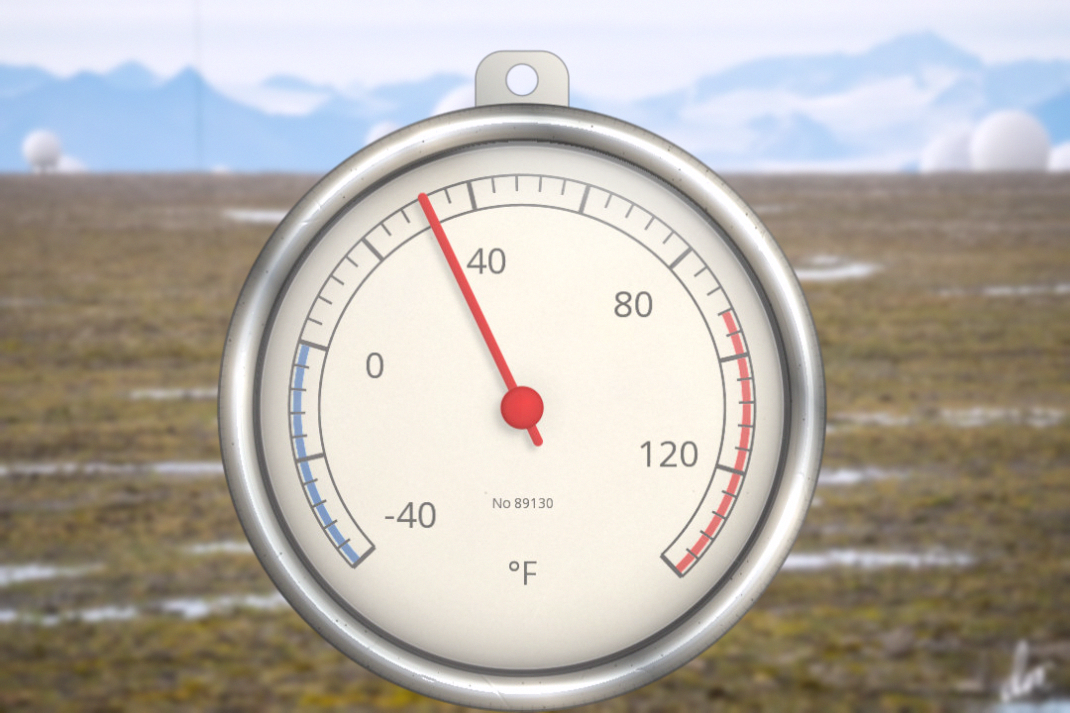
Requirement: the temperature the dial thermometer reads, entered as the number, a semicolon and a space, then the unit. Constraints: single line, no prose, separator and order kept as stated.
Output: 32; °F
